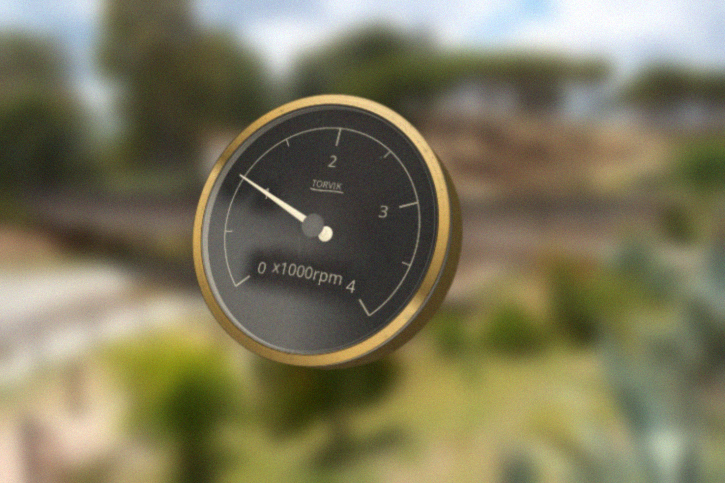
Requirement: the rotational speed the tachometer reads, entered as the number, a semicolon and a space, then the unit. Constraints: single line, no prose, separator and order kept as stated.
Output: 1000; rpm
